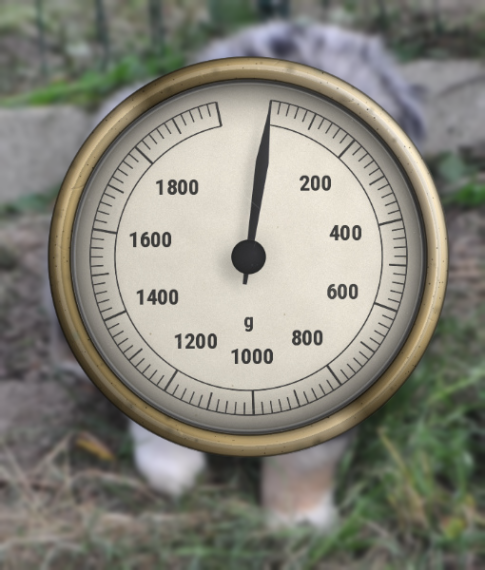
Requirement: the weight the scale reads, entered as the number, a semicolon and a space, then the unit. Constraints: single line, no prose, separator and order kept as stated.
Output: 0; g
